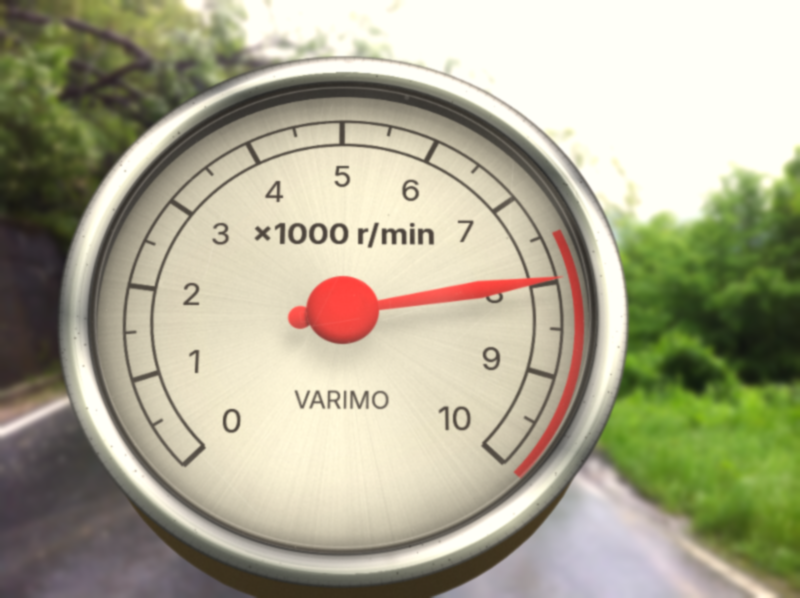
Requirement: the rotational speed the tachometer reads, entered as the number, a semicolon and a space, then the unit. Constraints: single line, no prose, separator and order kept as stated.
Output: 8000; rpm
